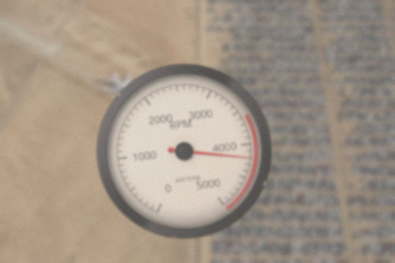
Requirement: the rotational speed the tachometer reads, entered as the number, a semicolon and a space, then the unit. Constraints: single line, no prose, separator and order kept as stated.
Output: 4200; rpm
